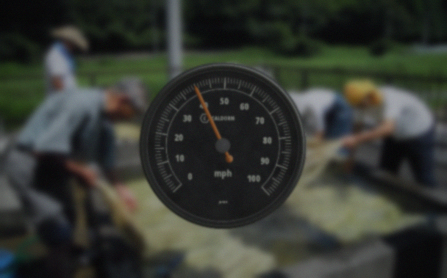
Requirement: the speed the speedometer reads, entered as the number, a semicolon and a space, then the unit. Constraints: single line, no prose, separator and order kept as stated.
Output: 40; mph
